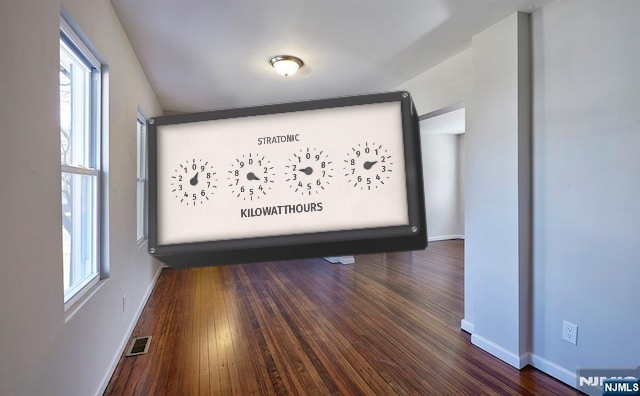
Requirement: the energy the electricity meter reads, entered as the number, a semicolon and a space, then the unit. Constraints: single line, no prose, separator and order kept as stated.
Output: 9322; kWh
